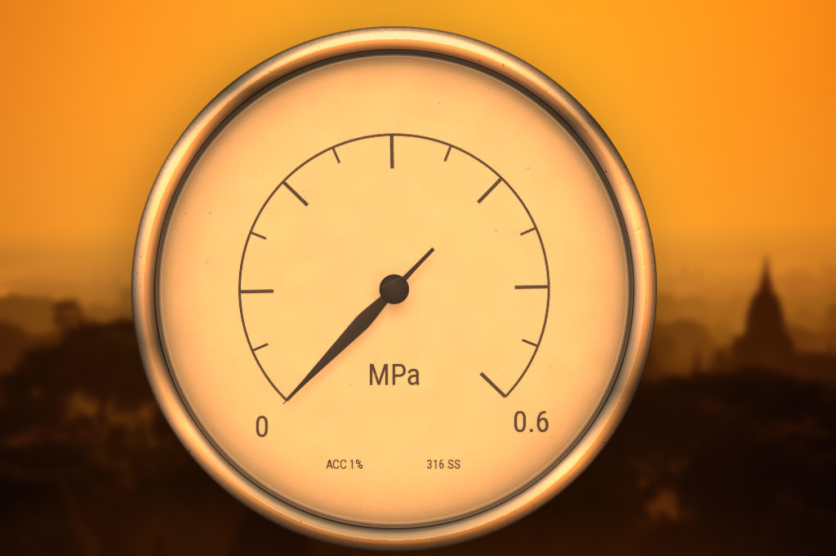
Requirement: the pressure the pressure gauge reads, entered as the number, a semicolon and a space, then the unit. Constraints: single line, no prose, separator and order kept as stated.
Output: 0; MPa
